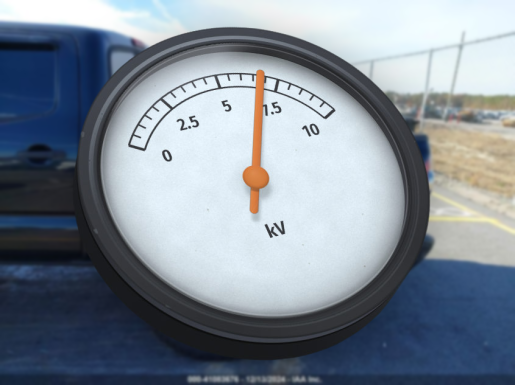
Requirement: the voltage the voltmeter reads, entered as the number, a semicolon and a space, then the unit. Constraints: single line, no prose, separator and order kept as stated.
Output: 6.75; kV
